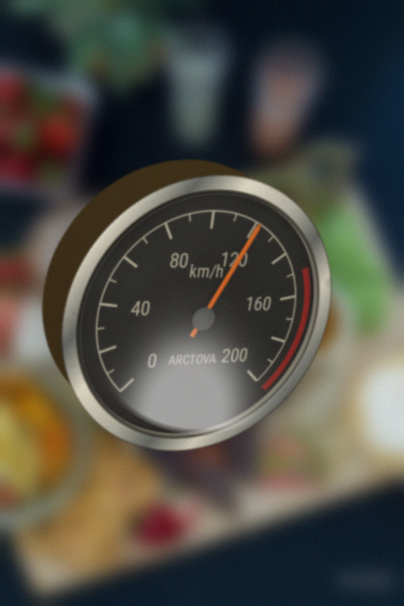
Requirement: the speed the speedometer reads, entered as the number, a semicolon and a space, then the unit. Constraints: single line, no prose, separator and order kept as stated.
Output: 120; km/h
